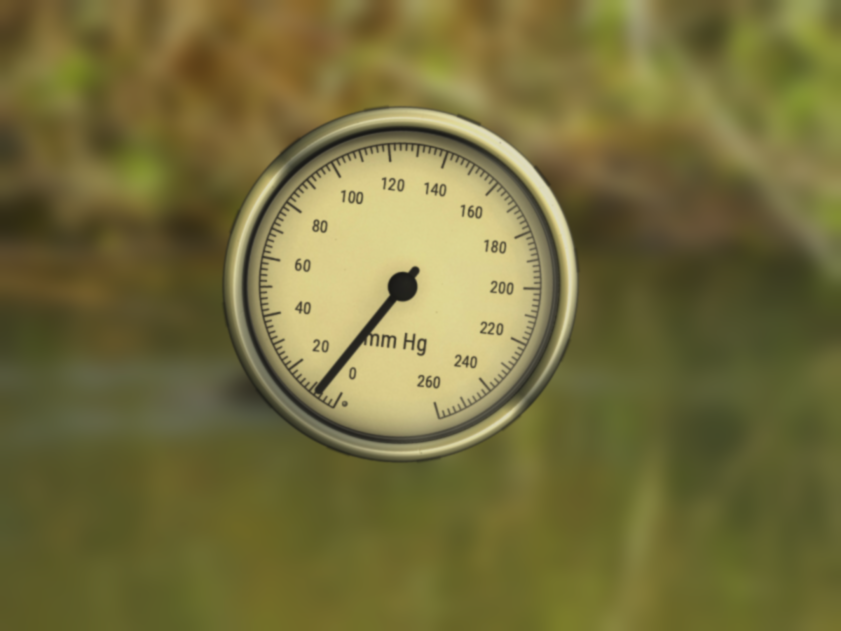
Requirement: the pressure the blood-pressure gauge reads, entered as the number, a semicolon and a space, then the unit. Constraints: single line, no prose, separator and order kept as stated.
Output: 8; mmHg
